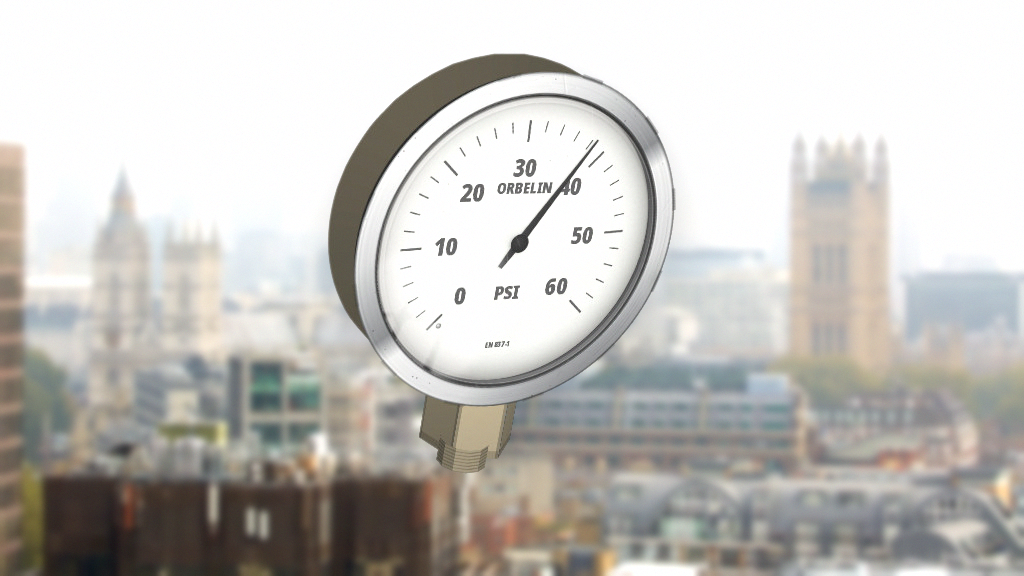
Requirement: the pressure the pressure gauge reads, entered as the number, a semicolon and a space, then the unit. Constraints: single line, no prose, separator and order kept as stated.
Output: 38; psi
